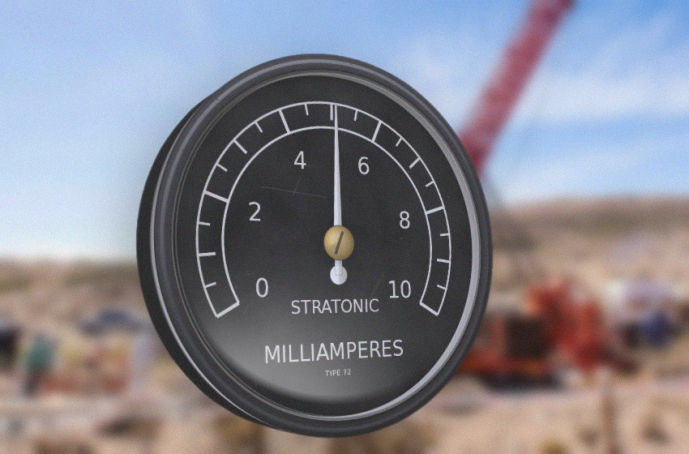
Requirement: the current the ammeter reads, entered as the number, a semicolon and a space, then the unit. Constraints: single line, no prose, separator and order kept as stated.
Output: 5; mA
